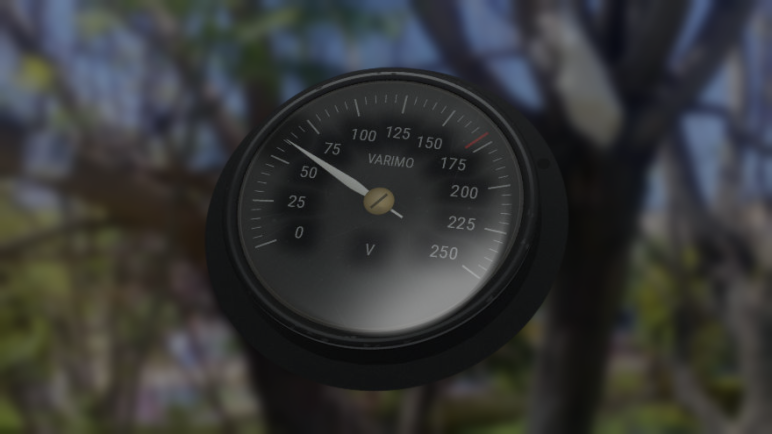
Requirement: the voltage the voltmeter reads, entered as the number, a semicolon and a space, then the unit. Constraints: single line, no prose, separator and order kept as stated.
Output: 60; V
